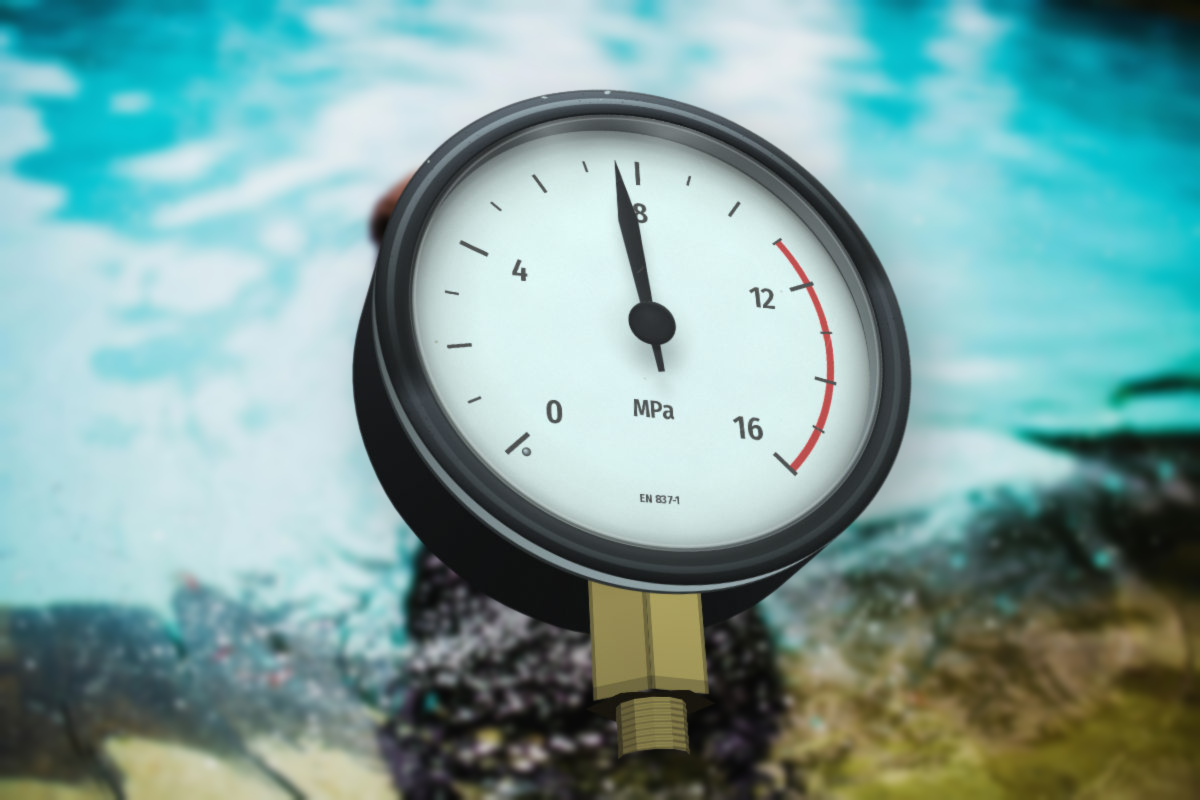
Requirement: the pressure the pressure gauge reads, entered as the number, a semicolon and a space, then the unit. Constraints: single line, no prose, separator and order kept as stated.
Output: 7.5; MPa
